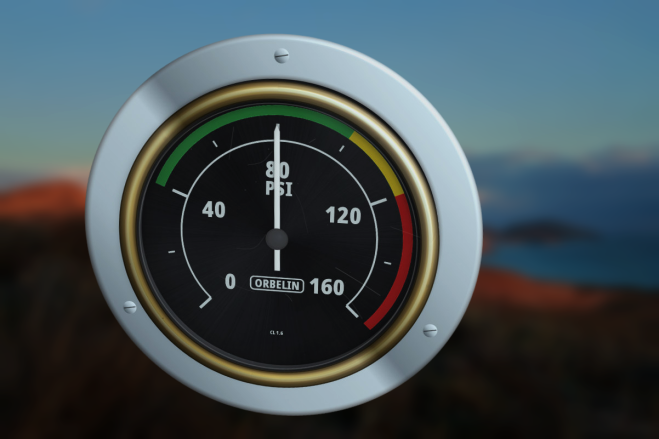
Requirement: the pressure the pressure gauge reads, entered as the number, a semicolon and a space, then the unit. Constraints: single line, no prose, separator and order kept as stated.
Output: 80; psi
